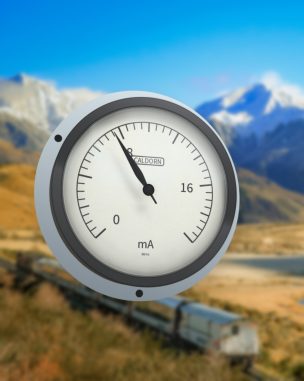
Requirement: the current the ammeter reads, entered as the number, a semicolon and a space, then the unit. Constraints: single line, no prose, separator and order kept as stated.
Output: 7.5; mA
